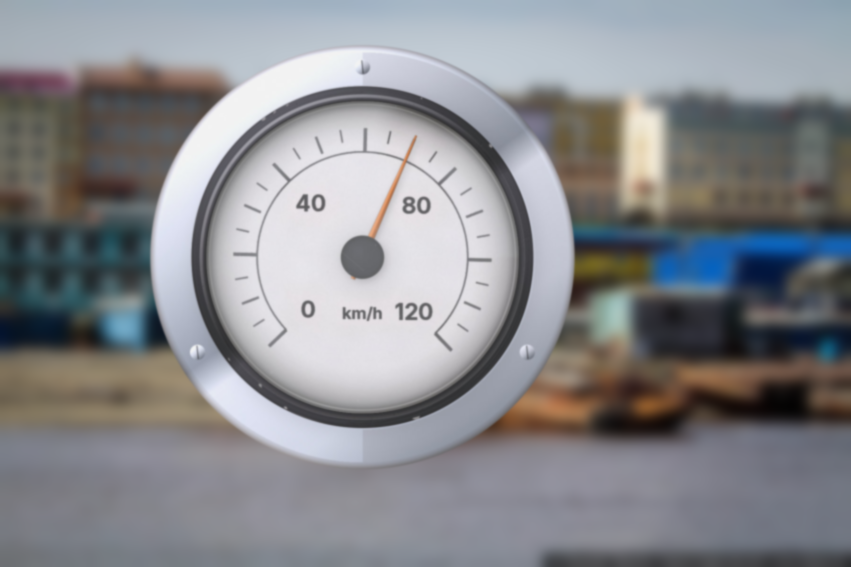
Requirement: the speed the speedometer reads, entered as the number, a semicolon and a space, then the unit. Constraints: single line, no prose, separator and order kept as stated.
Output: 70; km/h
